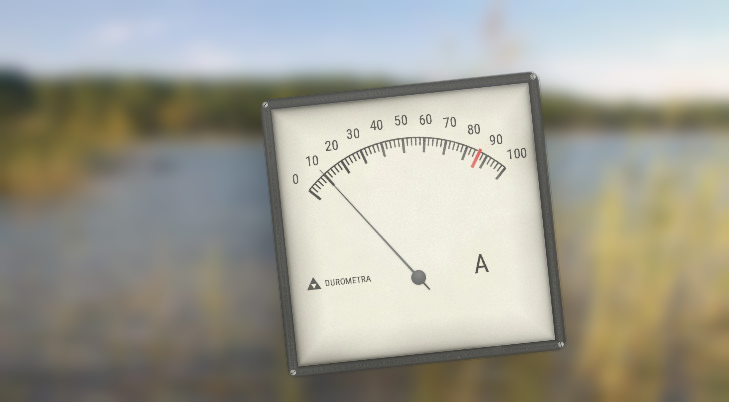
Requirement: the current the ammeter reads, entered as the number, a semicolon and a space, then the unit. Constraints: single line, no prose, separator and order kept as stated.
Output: 10; A
